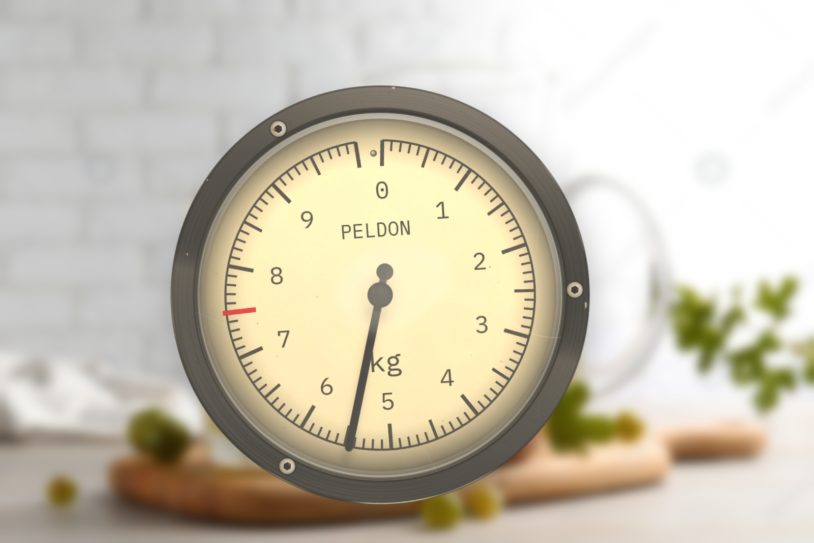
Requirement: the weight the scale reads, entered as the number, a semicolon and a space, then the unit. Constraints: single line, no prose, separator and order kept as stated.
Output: 5.45; kg
